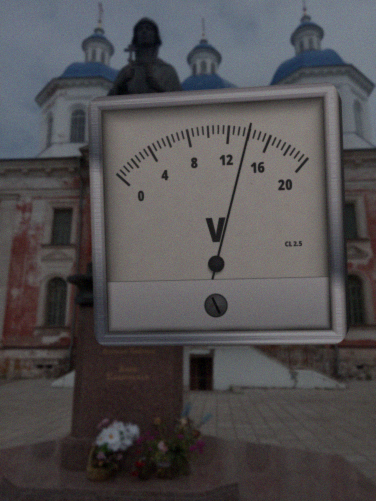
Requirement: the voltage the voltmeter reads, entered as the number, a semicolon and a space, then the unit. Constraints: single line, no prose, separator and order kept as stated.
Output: 14; V
